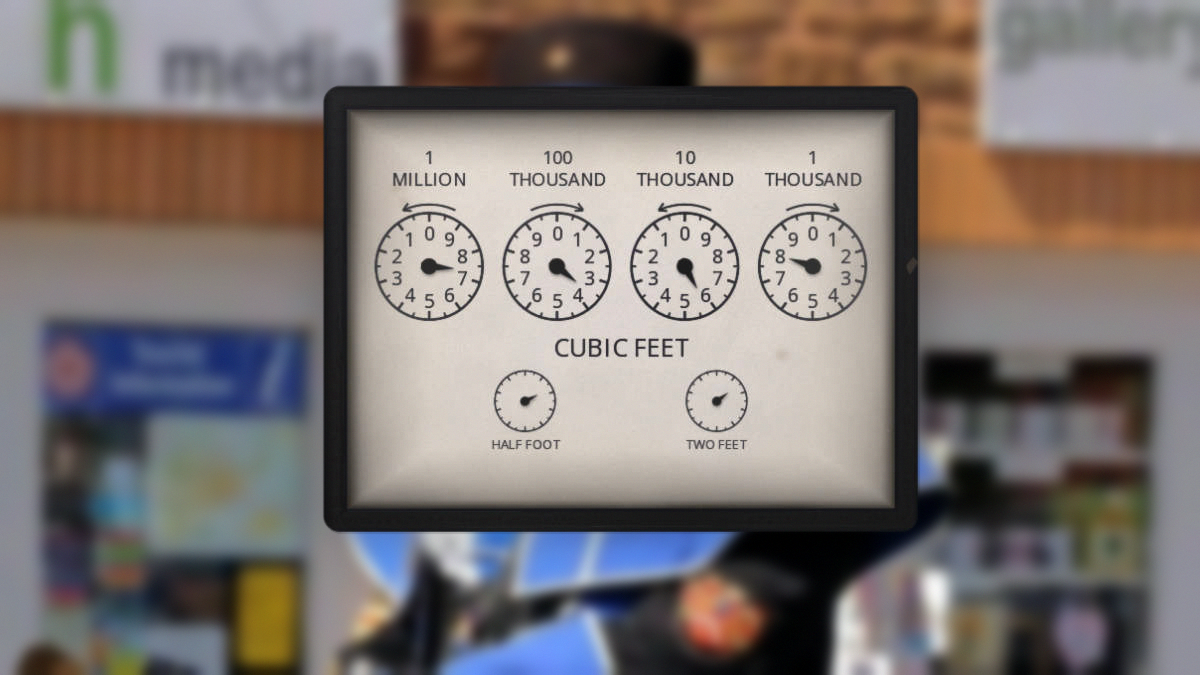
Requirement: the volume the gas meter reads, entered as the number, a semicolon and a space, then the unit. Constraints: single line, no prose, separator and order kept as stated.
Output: 735800; ft³
